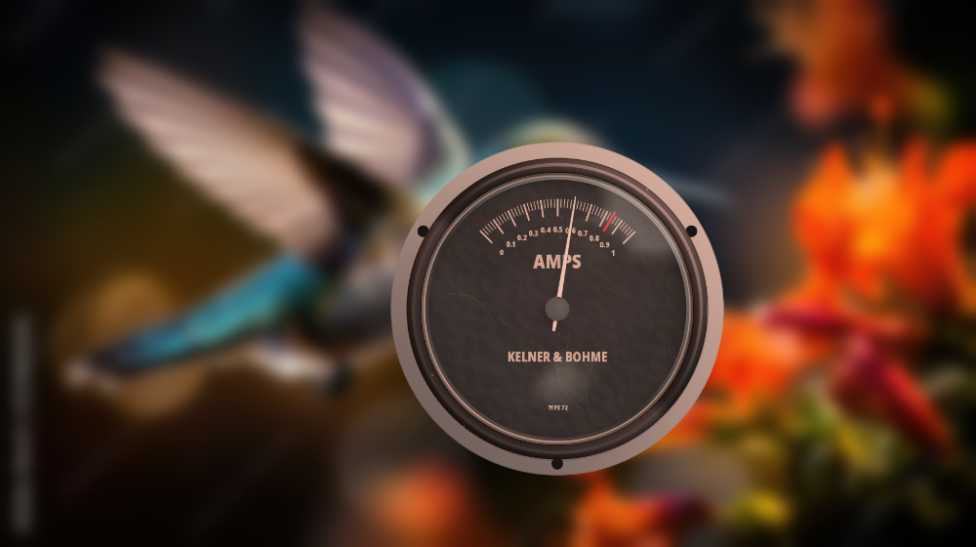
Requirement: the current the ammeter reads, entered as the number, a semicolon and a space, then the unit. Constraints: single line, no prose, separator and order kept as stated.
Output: 0.6; A
